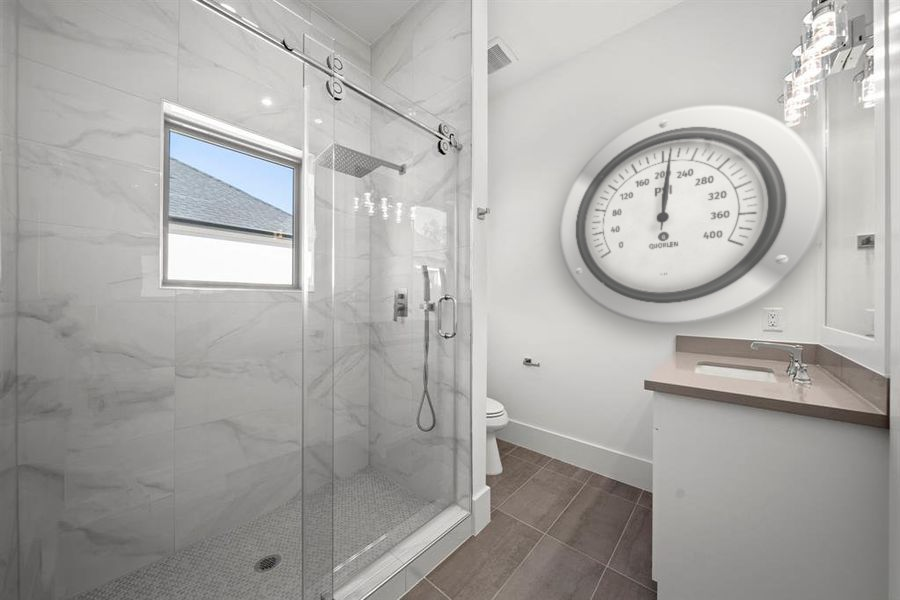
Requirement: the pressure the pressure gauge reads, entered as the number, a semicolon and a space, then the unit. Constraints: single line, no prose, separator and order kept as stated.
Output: 210; psi
